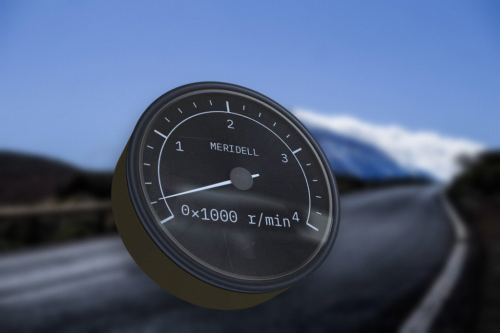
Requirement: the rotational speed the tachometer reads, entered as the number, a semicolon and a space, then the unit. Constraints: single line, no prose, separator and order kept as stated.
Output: 200; rpm
